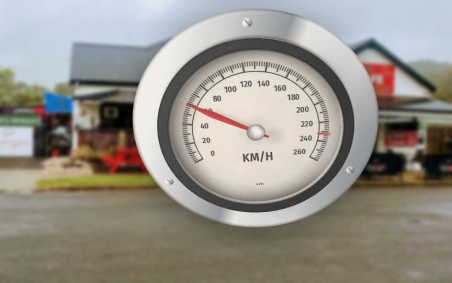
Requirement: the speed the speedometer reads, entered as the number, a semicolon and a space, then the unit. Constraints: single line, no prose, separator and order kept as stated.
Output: 60; km/h
